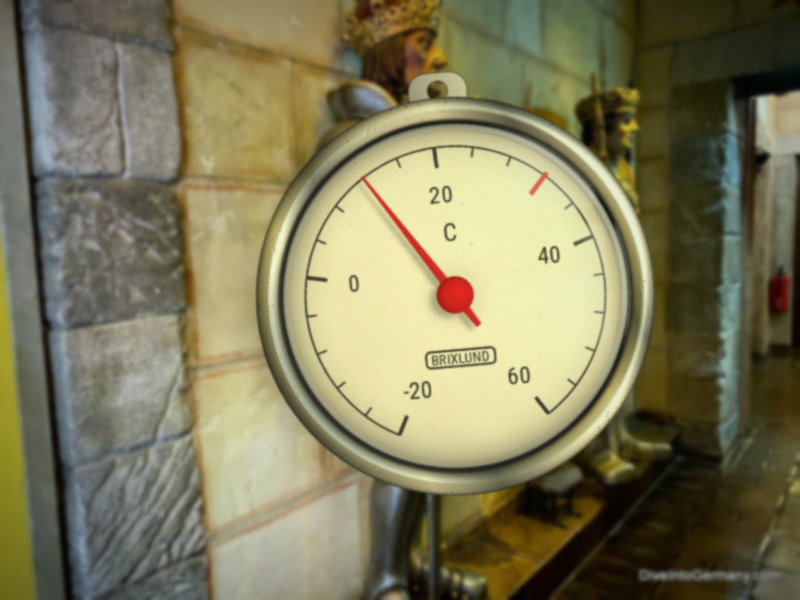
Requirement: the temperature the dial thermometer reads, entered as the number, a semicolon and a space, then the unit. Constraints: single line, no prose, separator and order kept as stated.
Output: 12; °C
